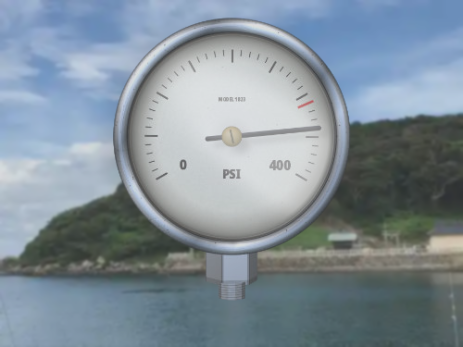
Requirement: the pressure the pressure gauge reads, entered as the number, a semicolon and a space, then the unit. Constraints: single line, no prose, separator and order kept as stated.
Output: 340; psi
